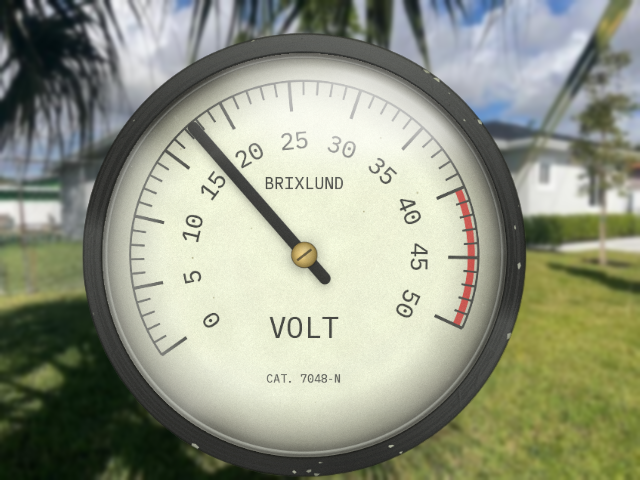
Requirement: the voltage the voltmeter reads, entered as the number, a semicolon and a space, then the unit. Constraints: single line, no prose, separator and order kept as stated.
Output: 17.5; V
